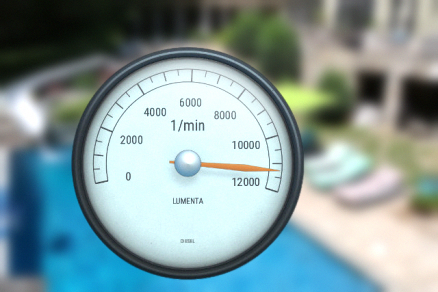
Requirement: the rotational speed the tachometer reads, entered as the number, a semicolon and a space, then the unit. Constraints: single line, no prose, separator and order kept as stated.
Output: 11250; rpm
